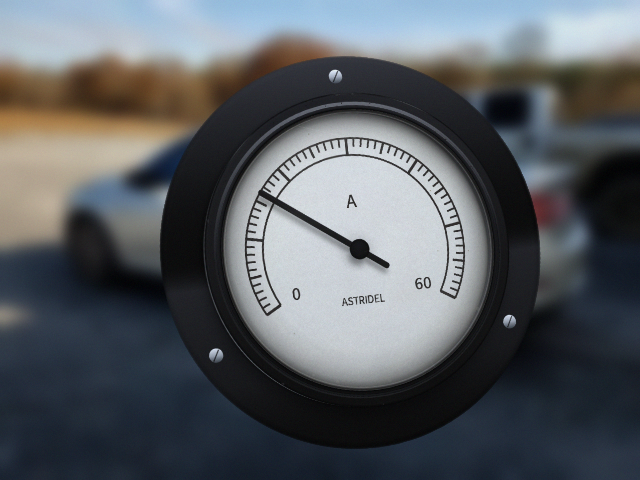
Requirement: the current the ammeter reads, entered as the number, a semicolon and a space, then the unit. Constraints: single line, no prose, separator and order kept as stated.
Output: 16; A
